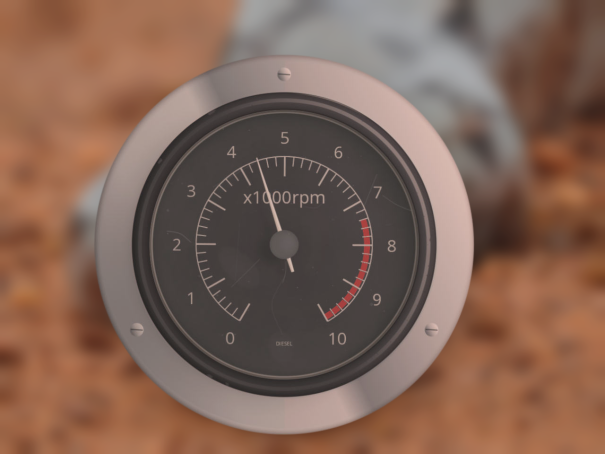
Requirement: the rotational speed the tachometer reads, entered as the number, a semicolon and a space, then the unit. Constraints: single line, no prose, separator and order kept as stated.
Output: 4400; rpm
